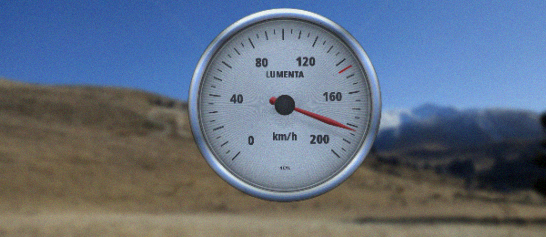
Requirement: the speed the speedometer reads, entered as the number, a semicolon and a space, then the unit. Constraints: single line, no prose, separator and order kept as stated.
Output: 182.5; km/h
